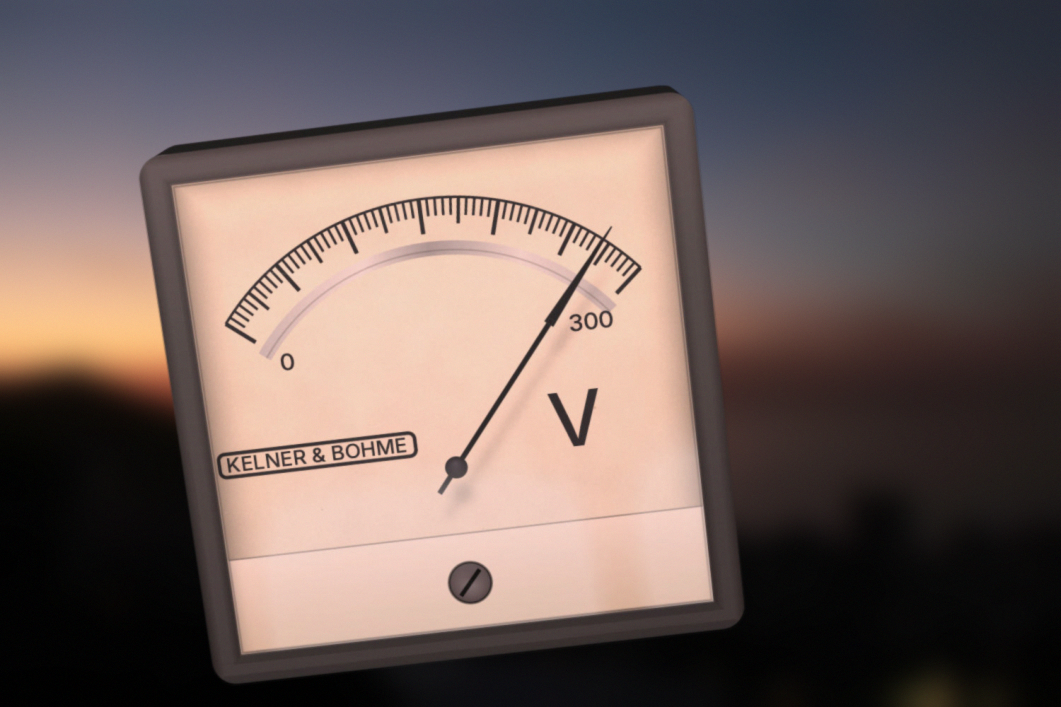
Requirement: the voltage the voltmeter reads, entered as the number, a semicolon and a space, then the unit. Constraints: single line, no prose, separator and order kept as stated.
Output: 270; V
